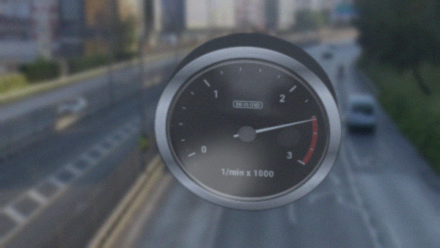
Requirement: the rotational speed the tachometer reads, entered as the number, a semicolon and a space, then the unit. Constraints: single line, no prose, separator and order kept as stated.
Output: 2400; rpm
